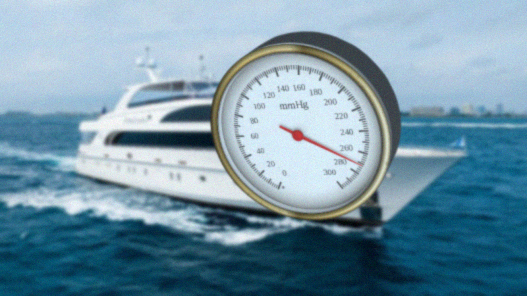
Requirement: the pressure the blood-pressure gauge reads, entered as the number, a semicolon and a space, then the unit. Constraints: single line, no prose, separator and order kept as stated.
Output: 270; mmHg
